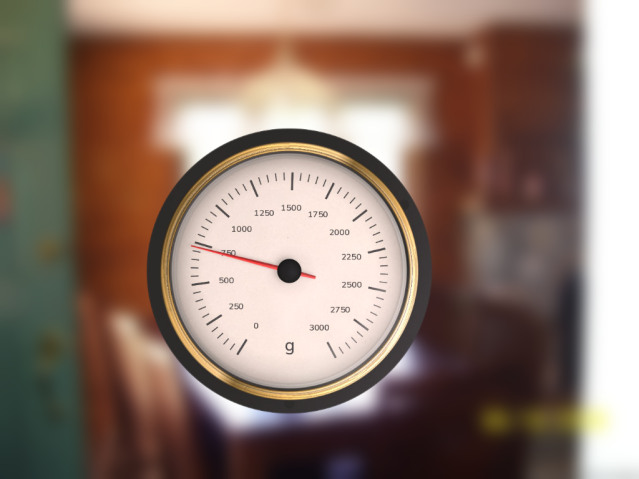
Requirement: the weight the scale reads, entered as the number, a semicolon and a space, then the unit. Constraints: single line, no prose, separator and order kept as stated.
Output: 725; g
